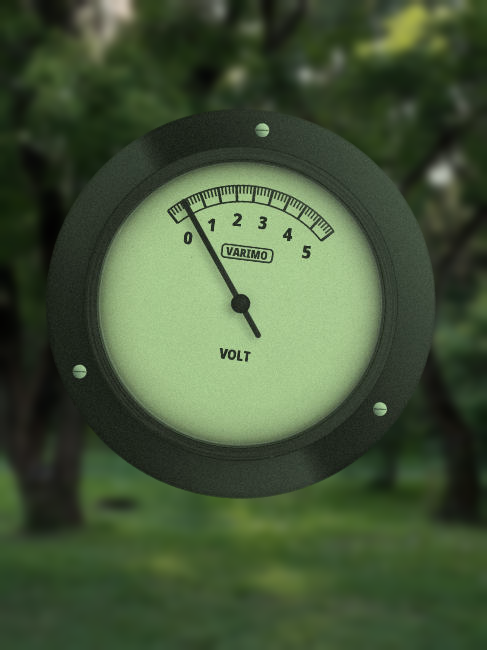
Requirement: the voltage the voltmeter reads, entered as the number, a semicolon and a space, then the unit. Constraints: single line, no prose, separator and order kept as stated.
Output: 0.5; V
